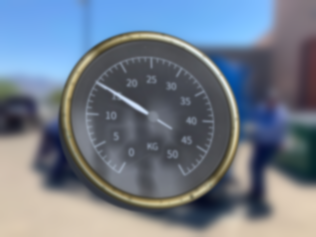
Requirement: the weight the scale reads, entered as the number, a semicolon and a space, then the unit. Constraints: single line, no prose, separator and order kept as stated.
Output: 15; kg
